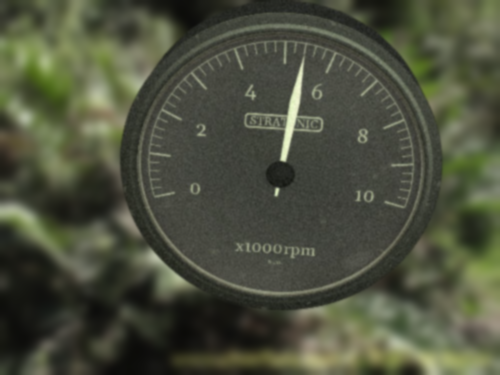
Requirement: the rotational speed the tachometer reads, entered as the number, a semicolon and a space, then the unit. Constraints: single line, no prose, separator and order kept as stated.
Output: 5400; rpm
